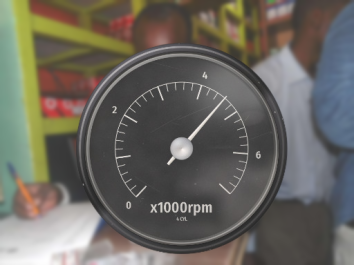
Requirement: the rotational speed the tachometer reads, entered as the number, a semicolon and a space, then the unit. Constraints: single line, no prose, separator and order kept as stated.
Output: 4600; rpm
